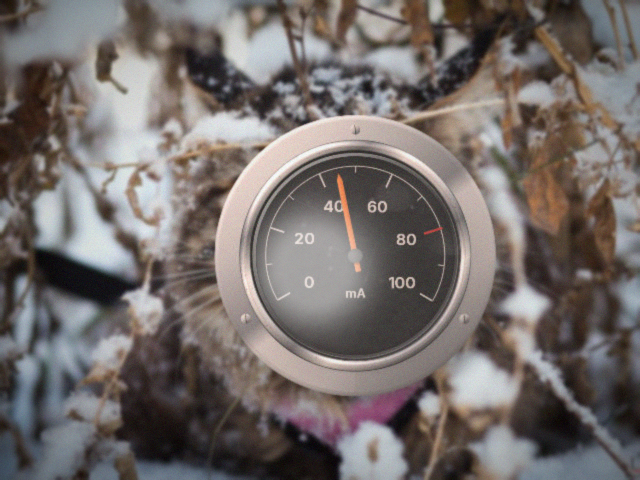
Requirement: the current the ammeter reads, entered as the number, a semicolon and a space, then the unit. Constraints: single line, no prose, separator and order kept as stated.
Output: 45; mA
